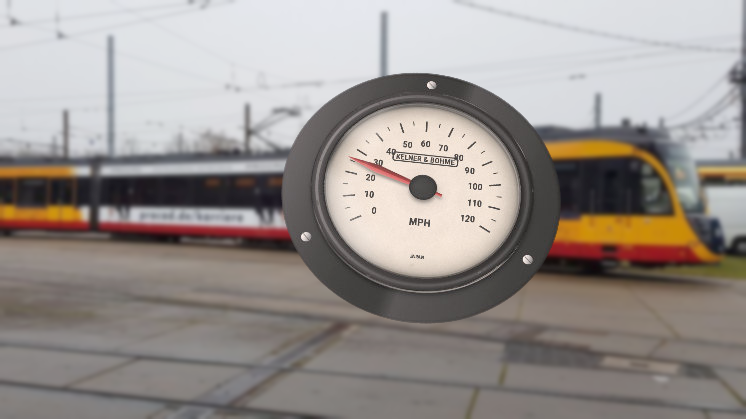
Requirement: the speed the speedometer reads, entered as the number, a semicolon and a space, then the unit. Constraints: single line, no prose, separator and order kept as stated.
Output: 25; mph
